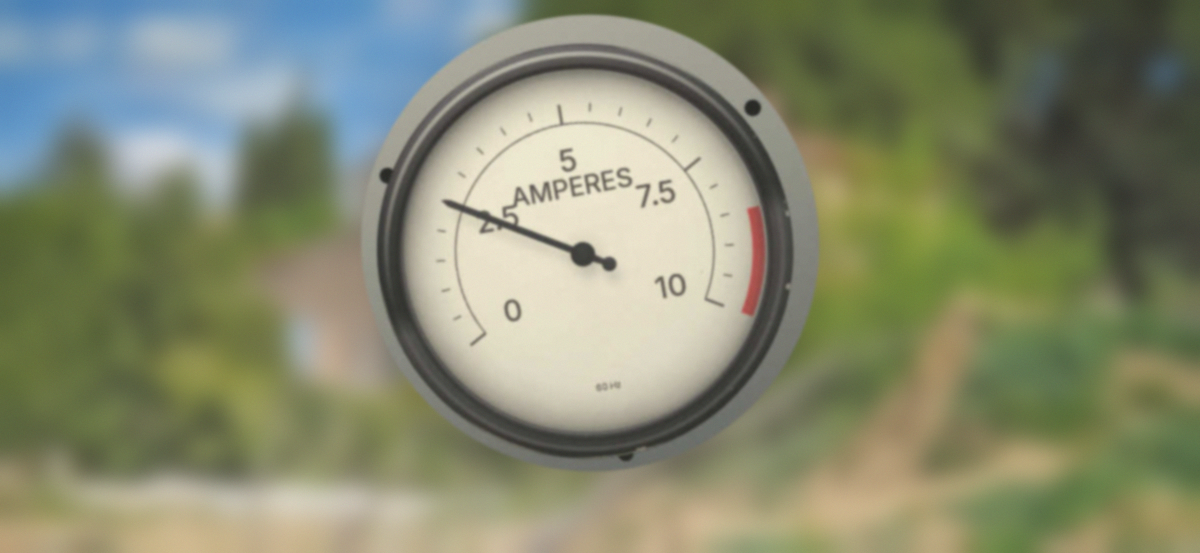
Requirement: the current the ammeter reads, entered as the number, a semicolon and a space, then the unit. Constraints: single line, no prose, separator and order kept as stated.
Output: 2.5; A
